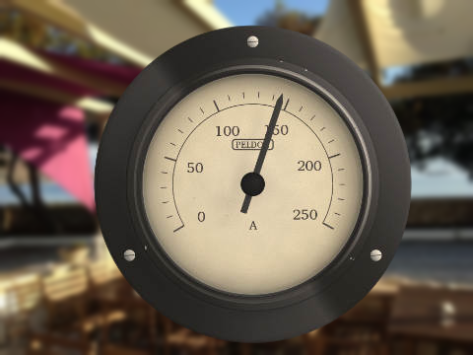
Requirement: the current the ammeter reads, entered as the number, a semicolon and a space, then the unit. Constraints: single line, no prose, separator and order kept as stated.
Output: 145; A
